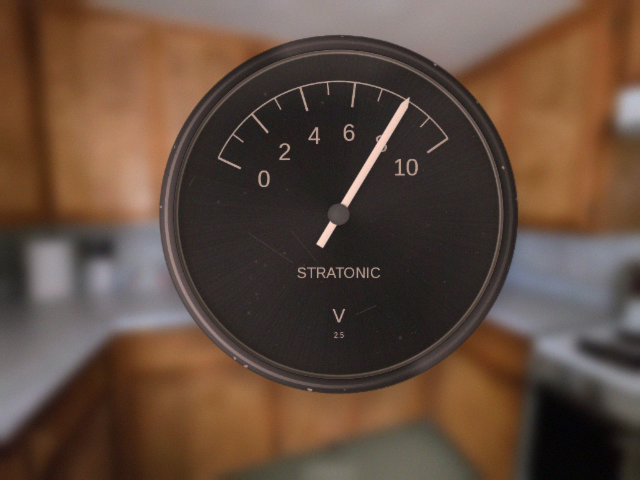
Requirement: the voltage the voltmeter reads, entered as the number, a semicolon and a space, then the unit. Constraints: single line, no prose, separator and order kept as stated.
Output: 8; V
